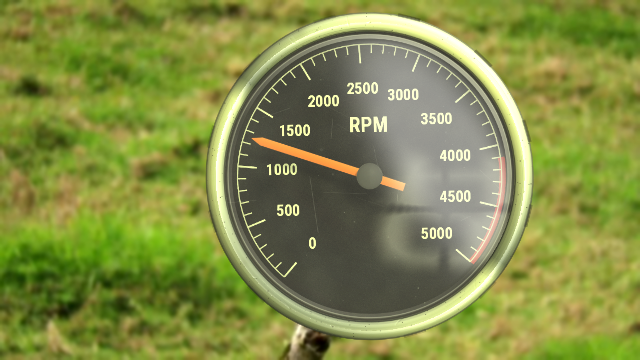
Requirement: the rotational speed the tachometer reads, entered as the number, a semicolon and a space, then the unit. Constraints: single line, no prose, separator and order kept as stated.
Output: 1250; rpm
